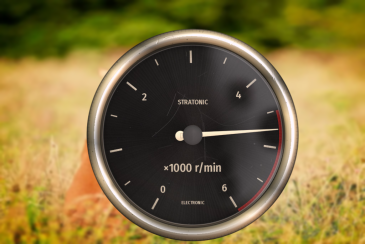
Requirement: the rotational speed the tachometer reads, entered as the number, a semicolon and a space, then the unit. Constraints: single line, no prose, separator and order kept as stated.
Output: 4750; rpm
